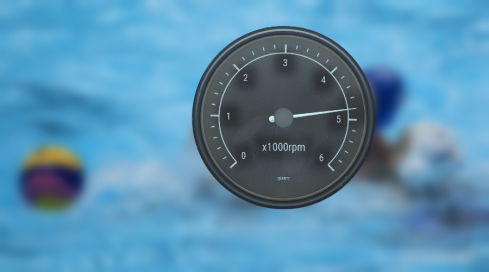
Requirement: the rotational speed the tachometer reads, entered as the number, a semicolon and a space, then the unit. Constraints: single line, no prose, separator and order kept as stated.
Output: 4800; rpm
